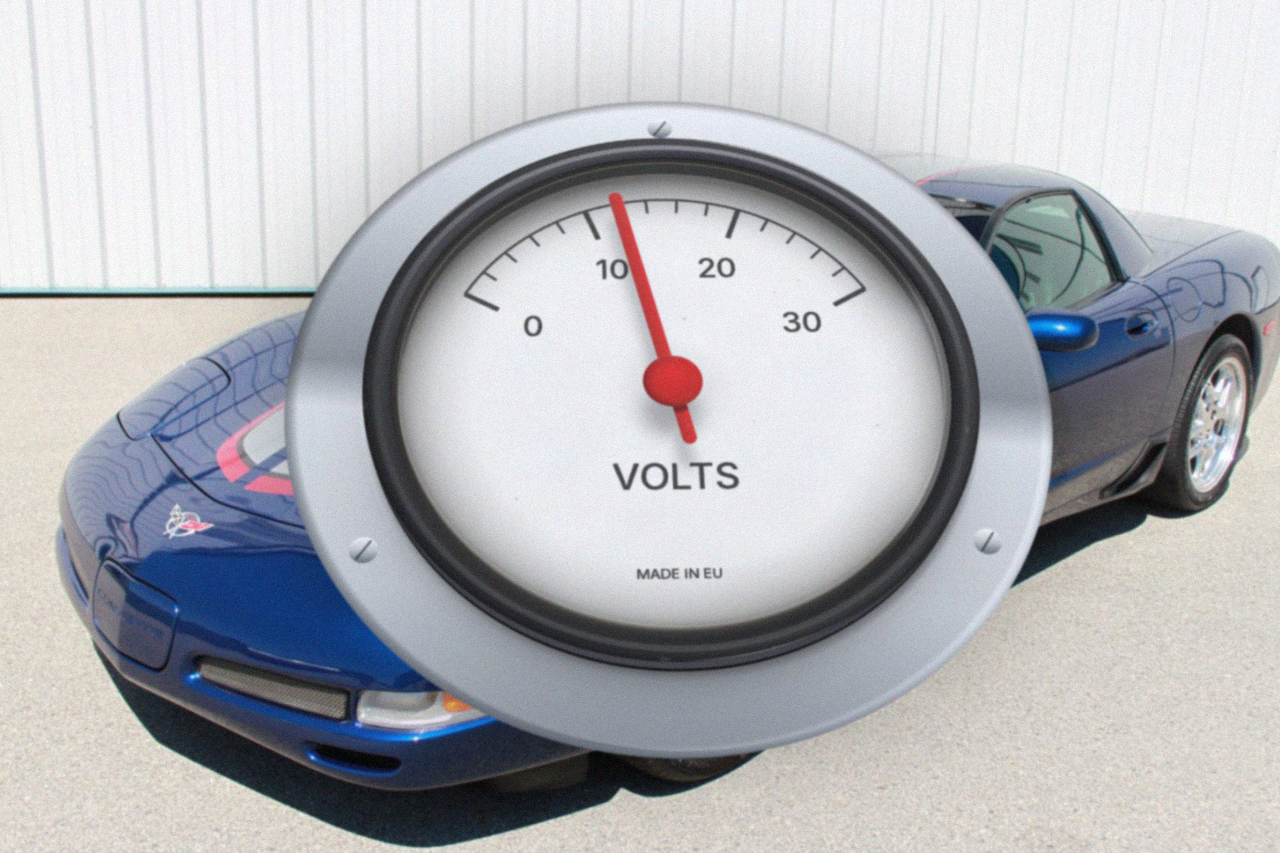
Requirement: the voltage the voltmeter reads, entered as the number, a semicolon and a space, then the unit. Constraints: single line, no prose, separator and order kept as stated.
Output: 12; V
